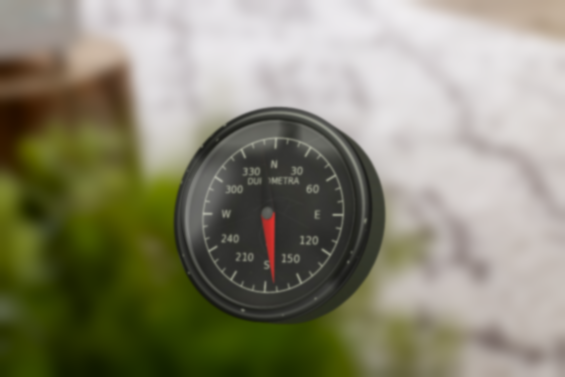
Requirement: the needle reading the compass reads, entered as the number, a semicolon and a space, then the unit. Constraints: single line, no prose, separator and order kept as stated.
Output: 170; °
